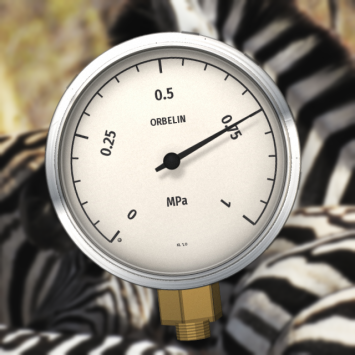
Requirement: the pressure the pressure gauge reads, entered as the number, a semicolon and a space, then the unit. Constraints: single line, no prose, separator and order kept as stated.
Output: 0.75; MPa
